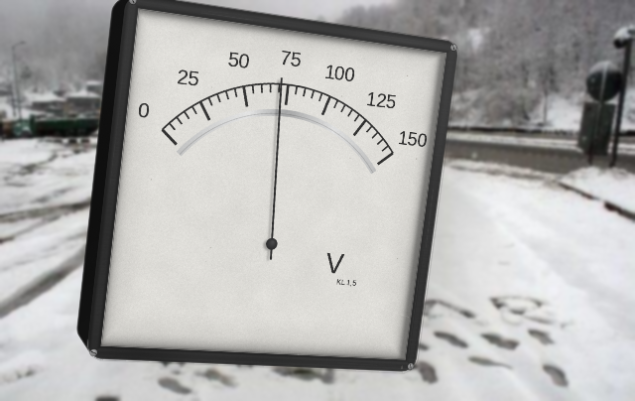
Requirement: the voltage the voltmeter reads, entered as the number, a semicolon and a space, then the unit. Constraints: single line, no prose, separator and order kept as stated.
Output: 70; V
